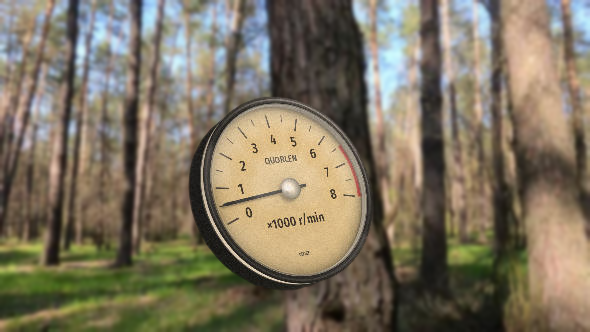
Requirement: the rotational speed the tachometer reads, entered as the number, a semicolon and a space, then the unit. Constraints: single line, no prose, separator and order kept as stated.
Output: 500; rpm
